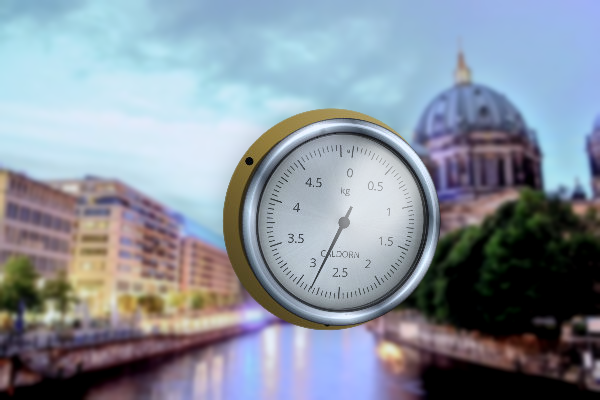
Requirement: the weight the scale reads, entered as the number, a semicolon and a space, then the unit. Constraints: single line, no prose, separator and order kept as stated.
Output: 2.85; kg
